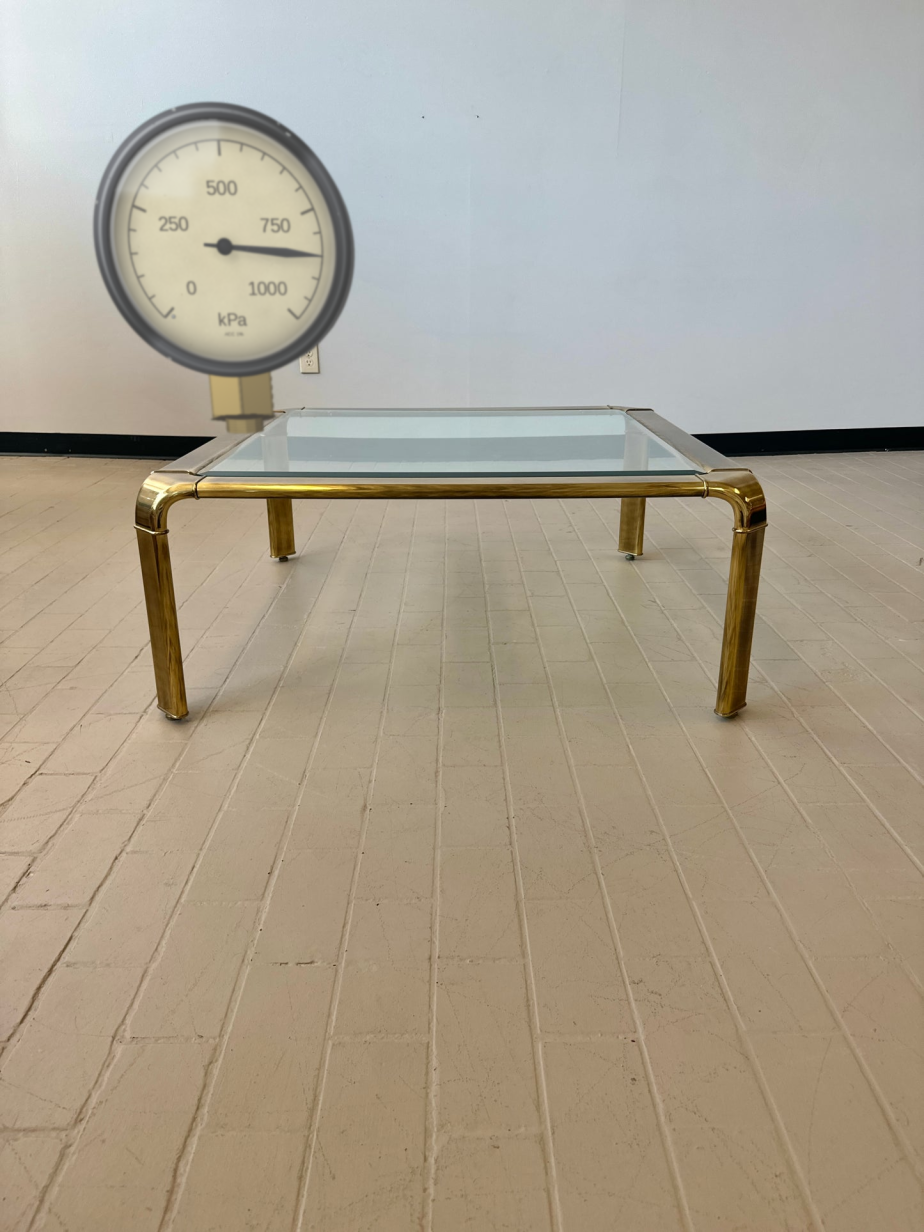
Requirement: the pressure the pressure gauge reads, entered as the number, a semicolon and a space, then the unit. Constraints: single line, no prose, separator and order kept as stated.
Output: 850; kPa
